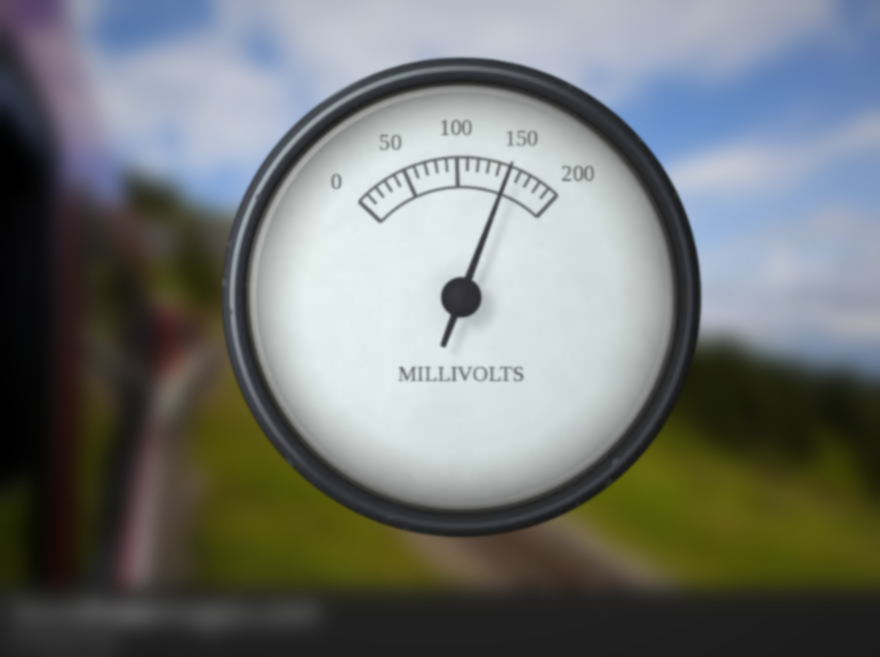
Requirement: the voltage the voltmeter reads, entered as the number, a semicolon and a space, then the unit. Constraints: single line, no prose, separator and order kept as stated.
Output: 150; mV
